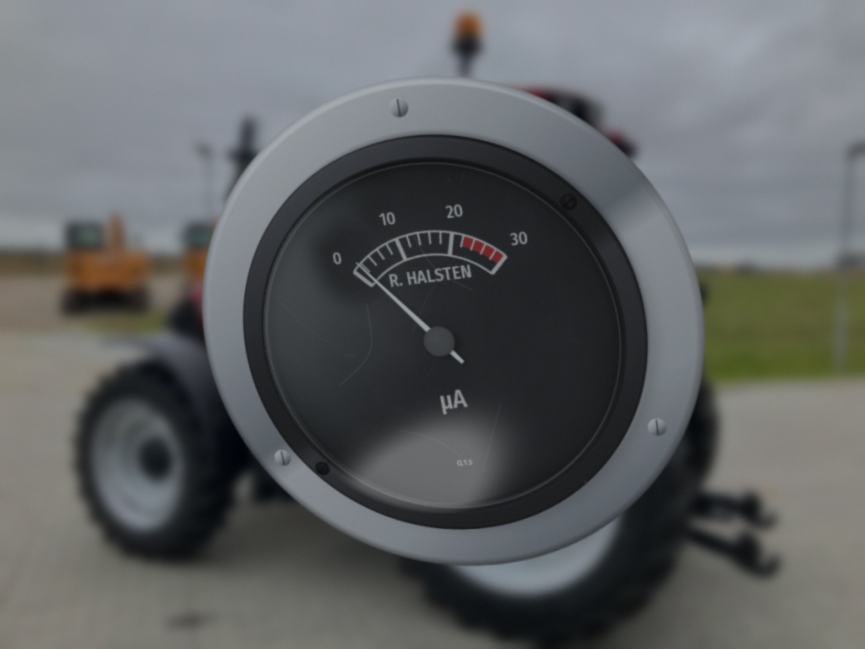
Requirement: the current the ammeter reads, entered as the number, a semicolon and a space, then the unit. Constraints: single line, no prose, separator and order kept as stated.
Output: 2; µA
